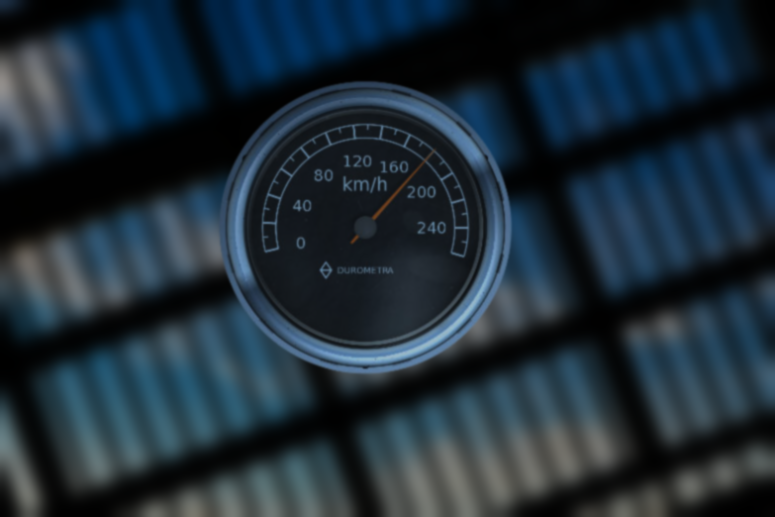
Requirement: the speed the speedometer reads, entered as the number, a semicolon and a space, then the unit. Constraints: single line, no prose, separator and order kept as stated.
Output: 180; km/h
